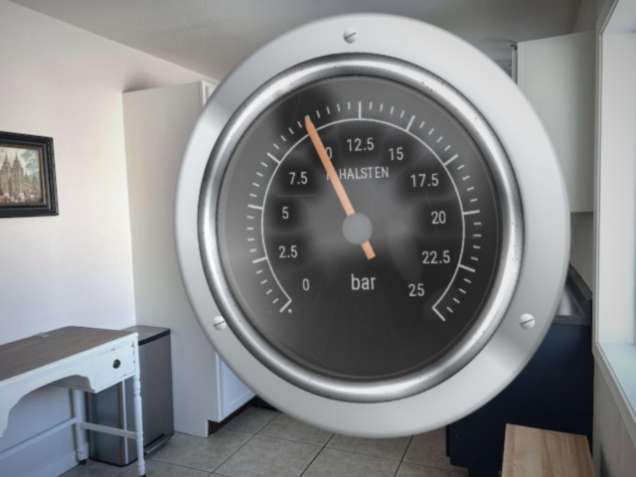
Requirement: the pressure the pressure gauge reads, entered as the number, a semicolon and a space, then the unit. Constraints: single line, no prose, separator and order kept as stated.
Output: 10; bar
